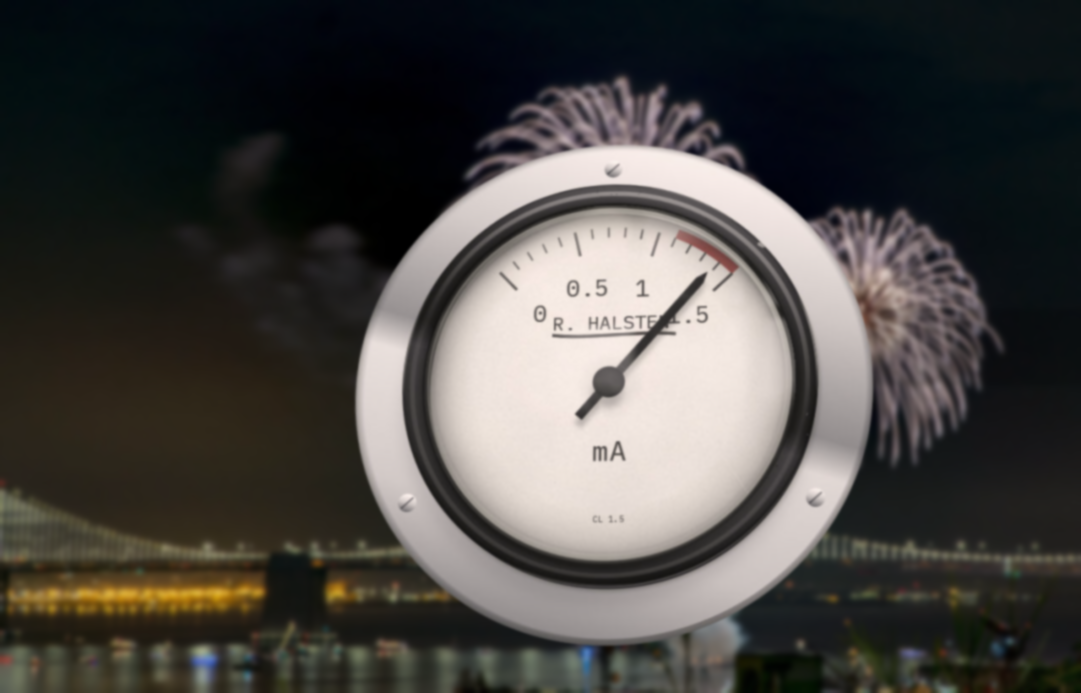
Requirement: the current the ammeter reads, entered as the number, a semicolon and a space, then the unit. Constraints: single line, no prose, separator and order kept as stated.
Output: 1.4; mA
